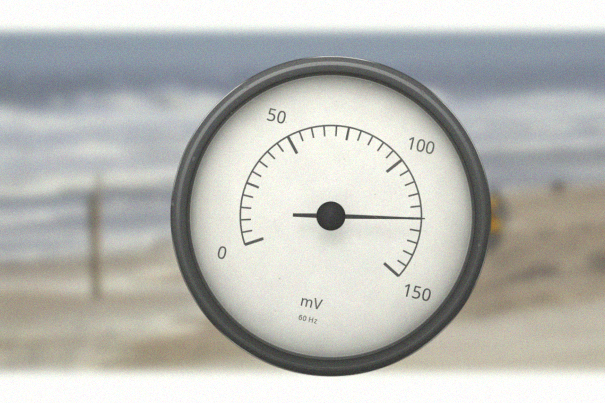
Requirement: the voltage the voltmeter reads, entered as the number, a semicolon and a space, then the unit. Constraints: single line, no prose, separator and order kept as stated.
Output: 125; mV
